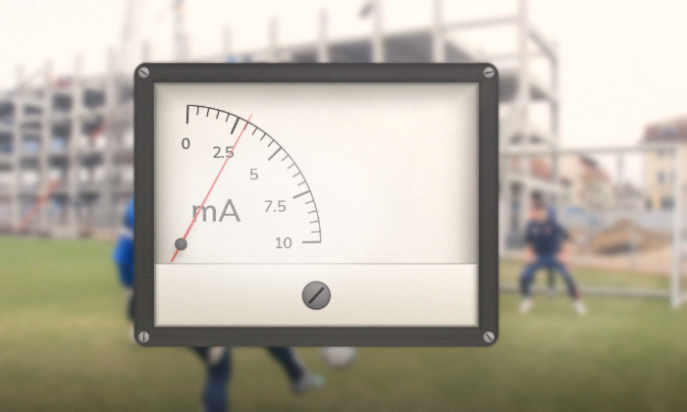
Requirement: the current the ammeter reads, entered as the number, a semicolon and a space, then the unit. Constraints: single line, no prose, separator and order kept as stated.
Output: 3; mA
